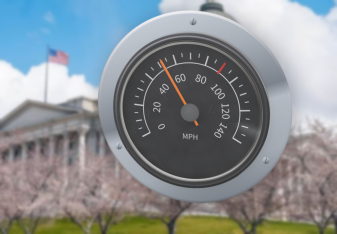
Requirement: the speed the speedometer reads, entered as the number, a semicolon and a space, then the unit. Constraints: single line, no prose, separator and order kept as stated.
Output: 52.5; mph
